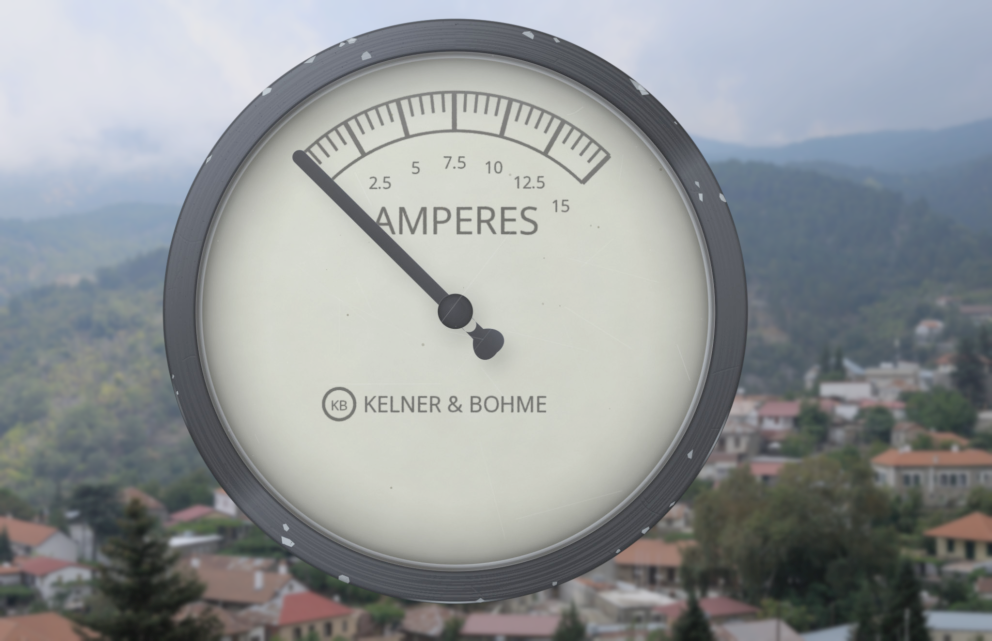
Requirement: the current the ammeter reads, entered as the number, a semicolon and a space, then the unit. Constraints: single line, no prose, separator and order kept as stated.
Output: 0; A
